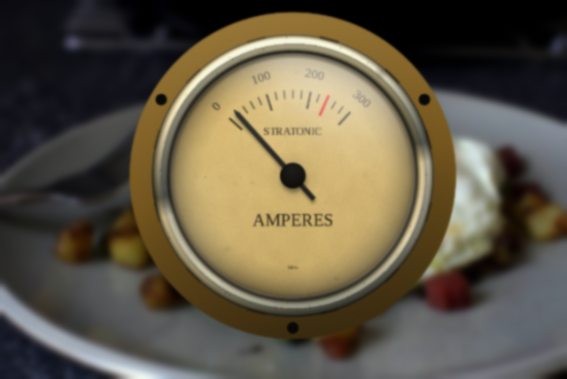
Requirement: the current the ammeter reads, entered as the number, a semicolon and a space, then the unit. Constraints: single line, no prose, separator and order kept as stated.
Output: 20; A
